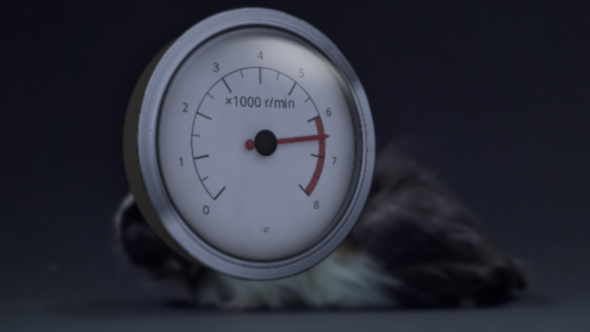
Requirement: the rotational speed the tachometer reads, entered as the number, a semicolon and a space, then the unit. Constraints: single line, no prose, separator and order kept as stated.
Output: 6500; rpm
